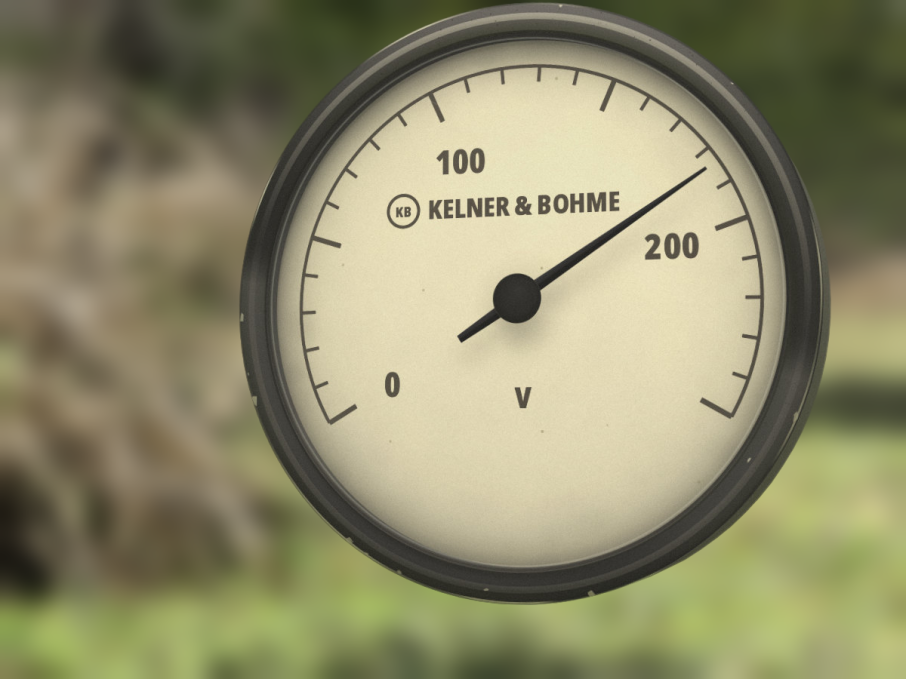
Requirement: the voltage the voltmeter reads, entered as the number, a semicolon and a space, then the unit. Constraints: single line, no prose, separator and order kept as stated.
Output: 185; V
